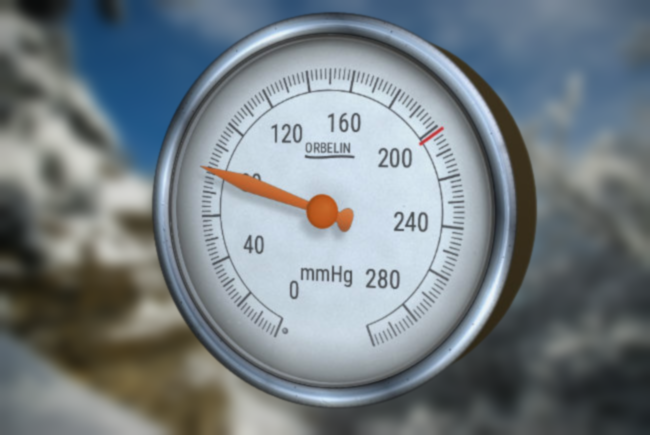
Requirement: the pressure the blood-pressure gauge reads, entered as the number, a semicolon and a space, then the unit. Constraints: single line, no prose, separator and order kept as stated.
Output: 80; mmHg
